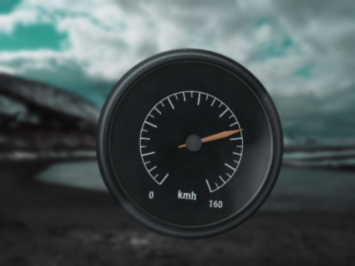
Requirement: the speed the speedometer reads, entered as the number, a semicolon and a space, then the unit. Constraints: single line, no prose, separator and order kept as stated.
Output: 115; km/h
